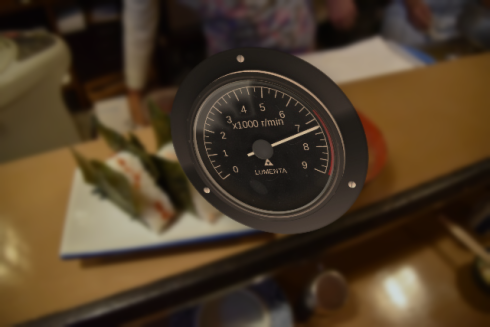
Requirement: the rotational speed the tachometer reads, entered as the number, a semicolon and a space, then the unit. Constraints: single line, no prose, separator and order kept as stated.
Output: 7250; rpm
